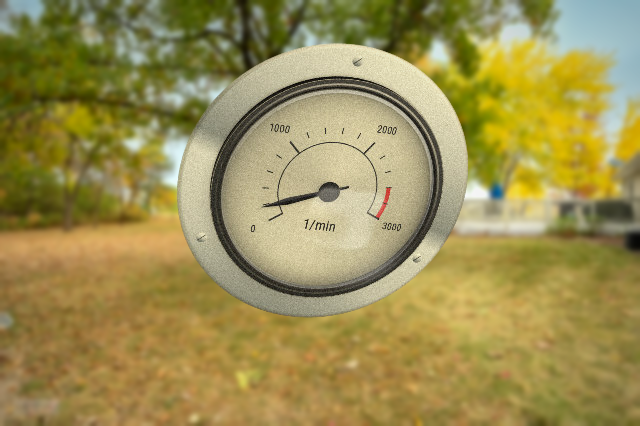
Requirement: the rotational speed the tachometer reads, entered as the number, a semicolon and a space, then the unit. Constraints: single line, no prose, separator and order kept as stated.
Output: 200; rpm
